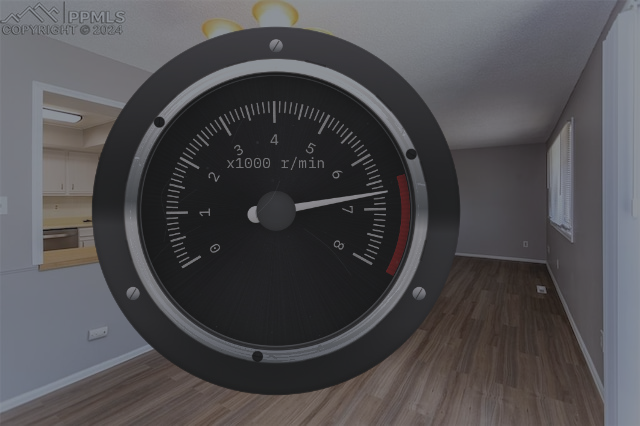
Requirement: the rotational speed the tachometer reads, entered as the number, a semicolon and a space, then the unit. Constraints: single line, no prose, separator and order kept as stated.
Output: 6700; rpm
